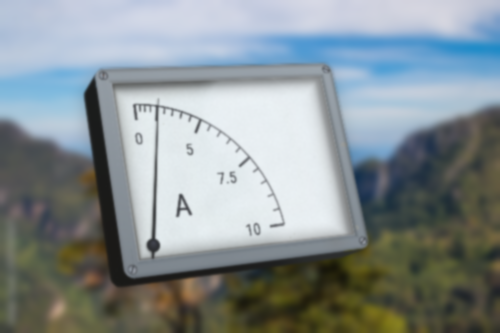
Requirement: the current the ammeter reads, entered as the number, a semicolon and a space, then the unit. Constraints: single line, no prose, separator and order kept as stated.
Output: 2.5; A
